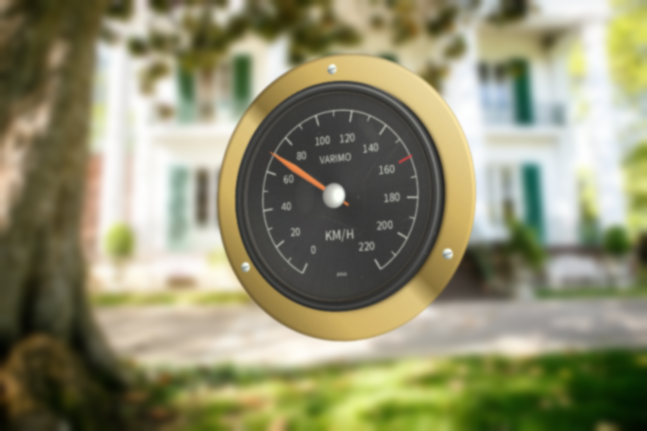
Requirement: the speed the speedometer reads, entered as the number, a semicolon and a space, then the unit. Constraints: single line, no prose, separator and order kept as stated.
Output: 70; km/h
